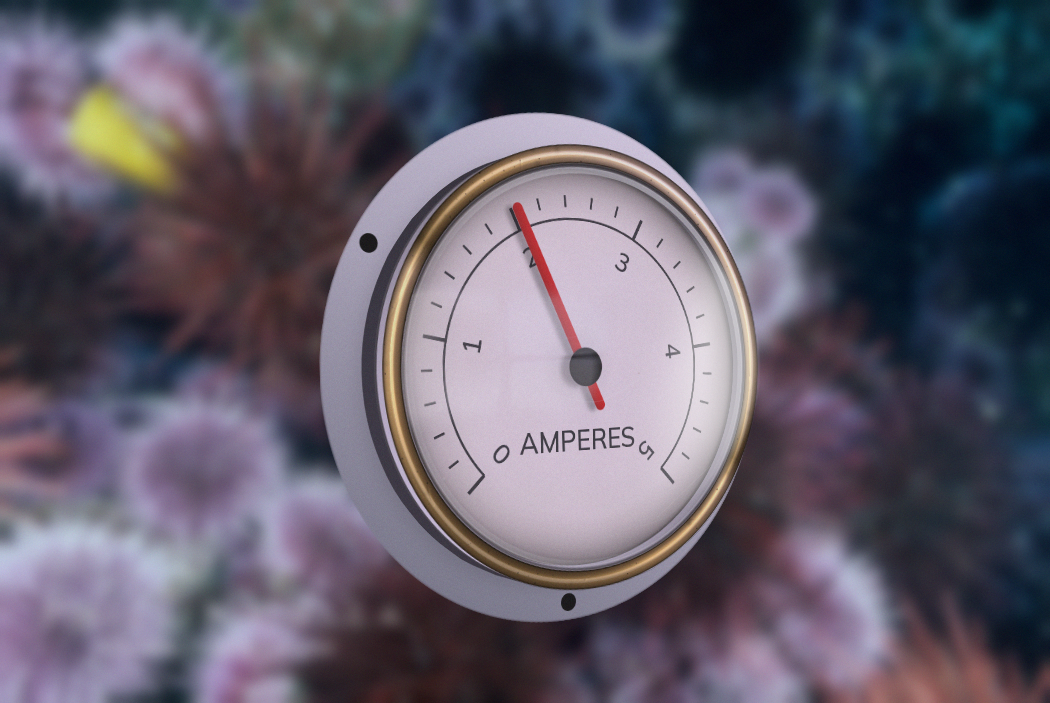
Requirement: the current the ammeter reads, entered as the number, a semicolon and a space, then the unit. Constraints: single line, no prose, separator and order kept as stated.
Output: 2; A
